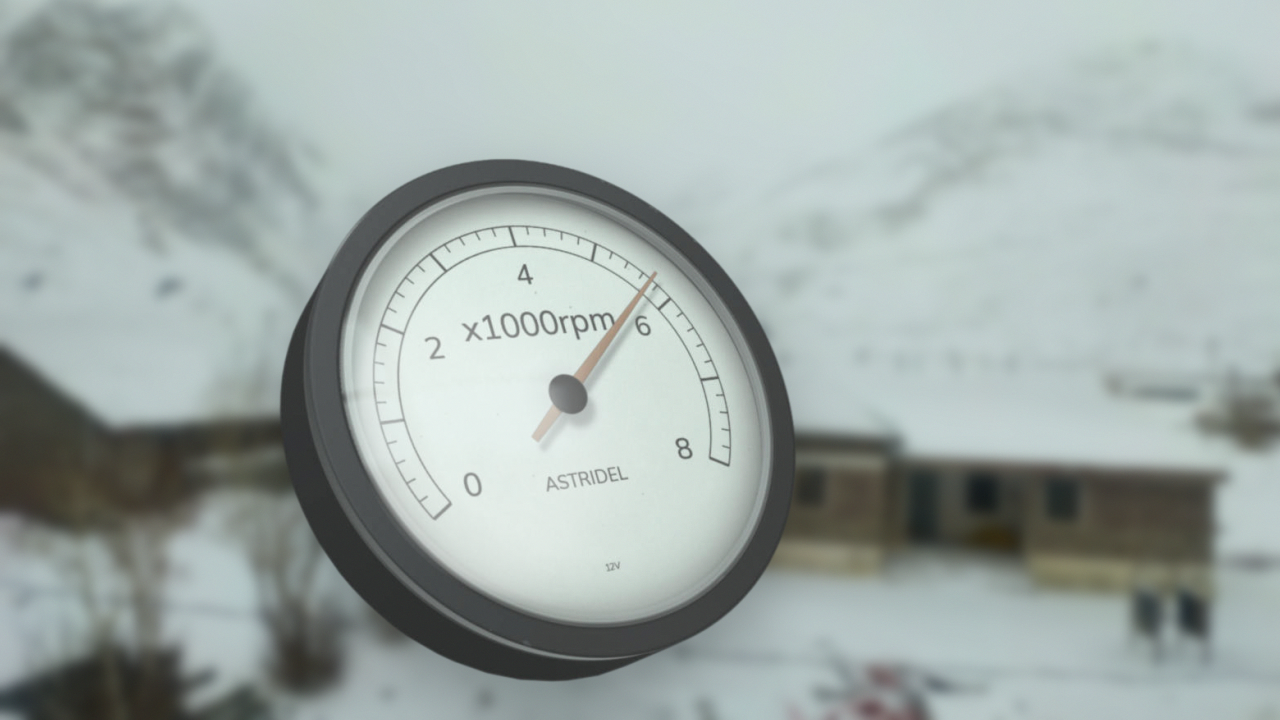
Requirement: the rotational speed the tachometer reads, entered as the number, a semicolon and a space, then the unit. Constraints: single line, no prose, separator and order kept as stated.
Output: 5700; rpm
